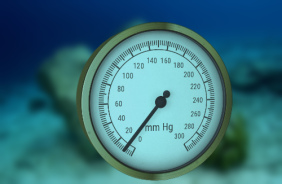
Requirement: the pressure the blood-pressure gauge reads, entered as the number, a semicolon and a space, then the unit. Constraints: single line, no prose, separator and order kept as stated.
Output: 10; mmHg
